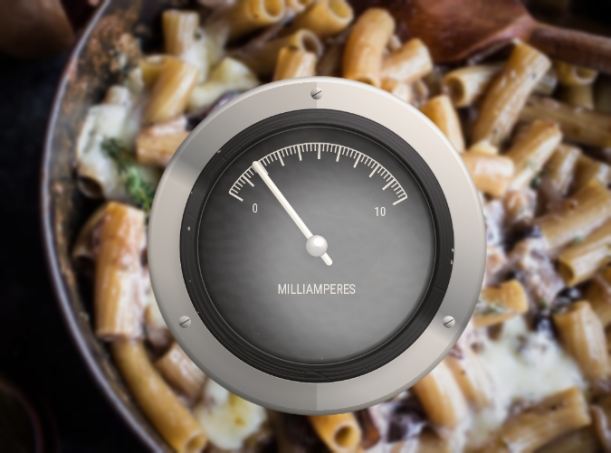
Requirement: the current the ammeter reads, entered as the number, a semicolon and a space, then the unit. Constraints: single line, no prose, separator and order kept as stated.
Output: 1.8; mA
